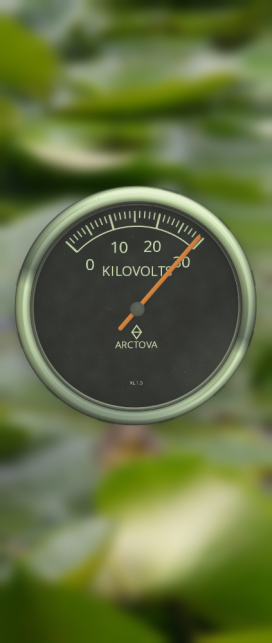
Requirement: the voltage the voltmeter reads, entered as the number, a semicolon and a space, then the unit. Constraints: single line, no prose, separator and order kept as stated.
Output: 29; kV
